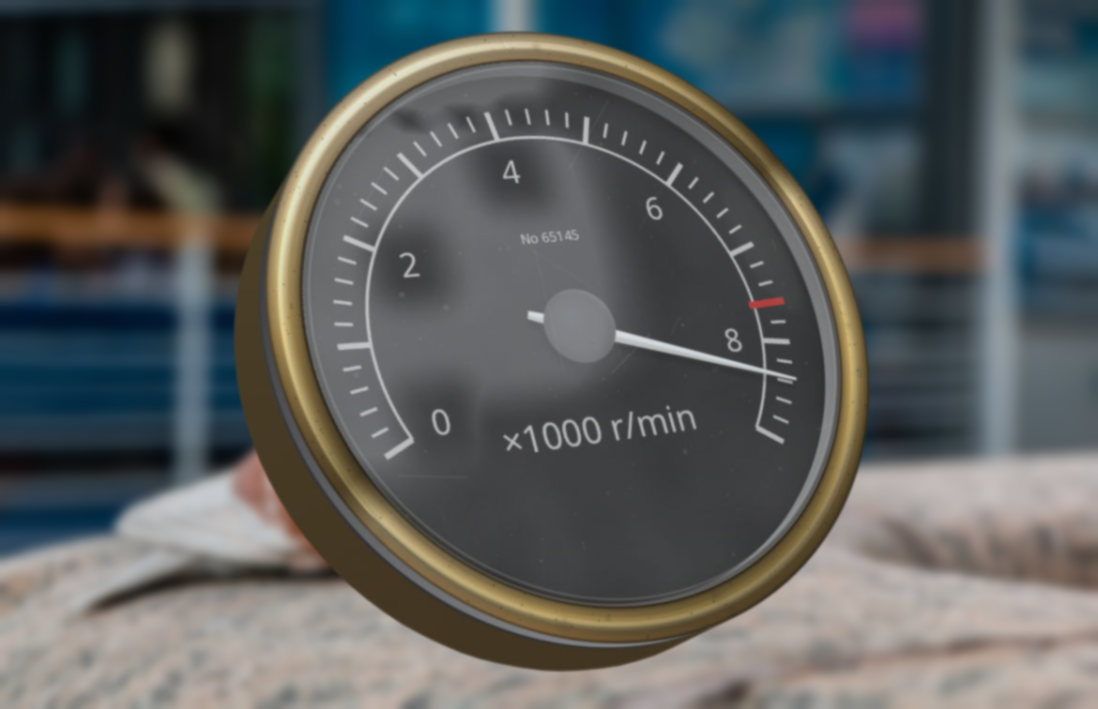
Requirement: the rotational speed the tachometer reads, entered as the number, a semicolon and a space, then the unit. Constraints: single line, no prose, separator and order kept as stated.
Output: 8400; rpm
